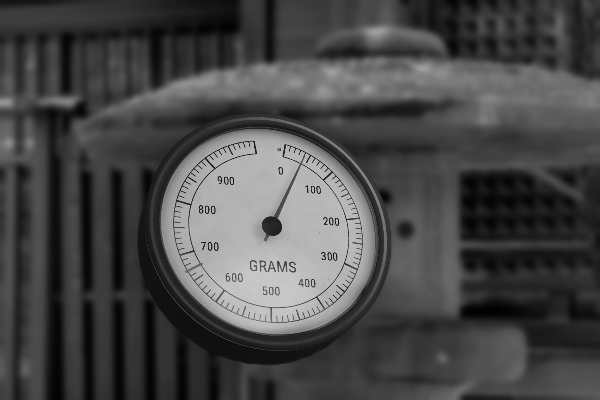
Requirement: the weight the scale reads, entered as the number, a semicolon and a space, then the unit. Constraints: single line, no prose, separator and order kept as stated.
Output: 40; g
